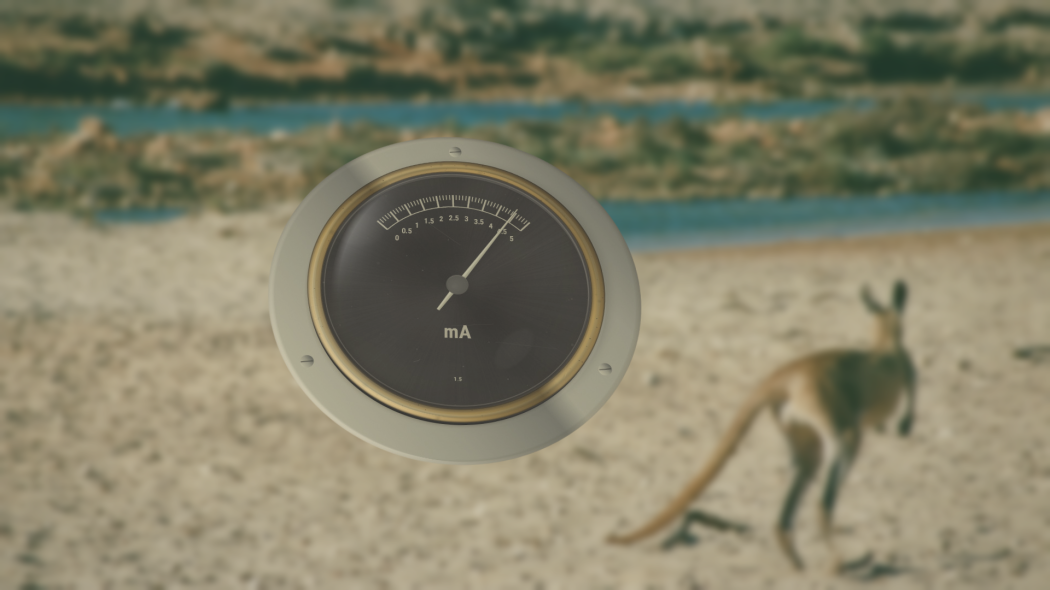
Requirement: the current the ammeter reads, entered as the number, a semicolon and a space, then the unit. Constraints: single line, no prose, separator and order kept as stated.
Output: 4.5; mA
